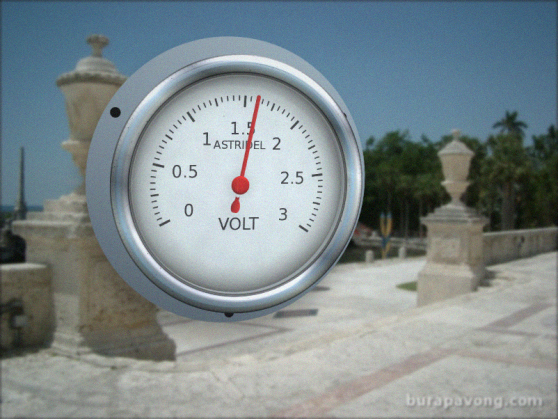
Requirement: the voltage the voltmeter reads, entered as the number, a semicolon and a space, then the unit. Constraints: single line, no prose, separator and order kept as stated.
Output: 1.6; V
